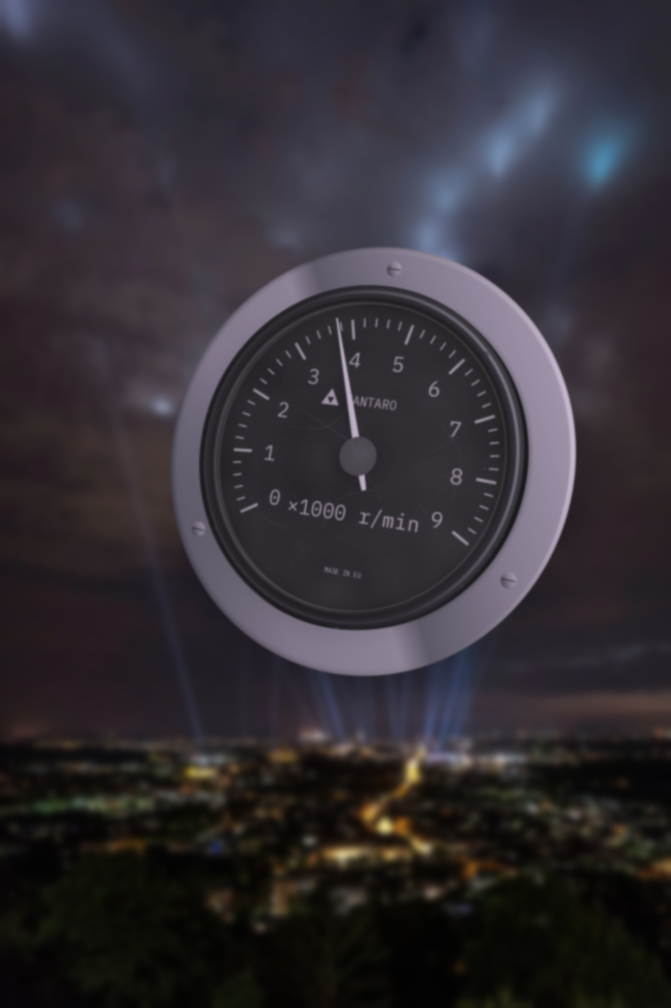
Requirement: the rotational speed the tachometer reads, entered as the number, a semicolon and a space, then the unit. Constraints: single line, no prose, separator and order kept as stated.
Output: 3800; rpm
